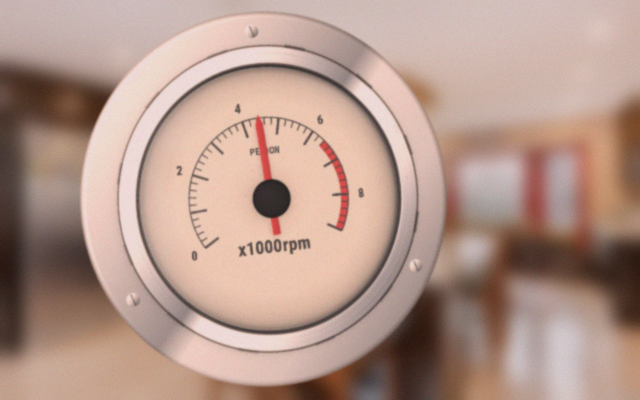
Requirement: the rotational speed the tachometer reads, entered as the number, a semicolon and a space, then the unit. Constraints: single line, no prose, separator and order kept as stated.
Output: 4400; rpm
